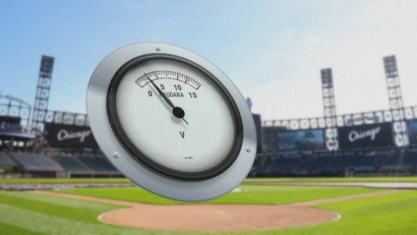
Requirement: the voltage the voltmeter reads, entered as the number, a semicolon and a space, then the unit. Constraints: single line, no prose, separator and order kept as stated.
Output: 2.5; V
